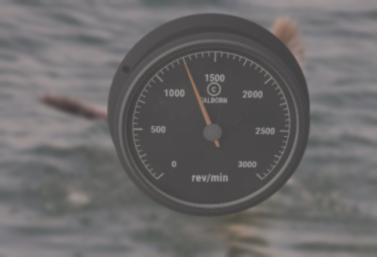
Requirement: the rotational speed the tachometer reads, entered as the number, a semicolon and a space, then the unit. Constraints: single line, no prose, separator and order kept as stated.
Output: 1250; rpm
